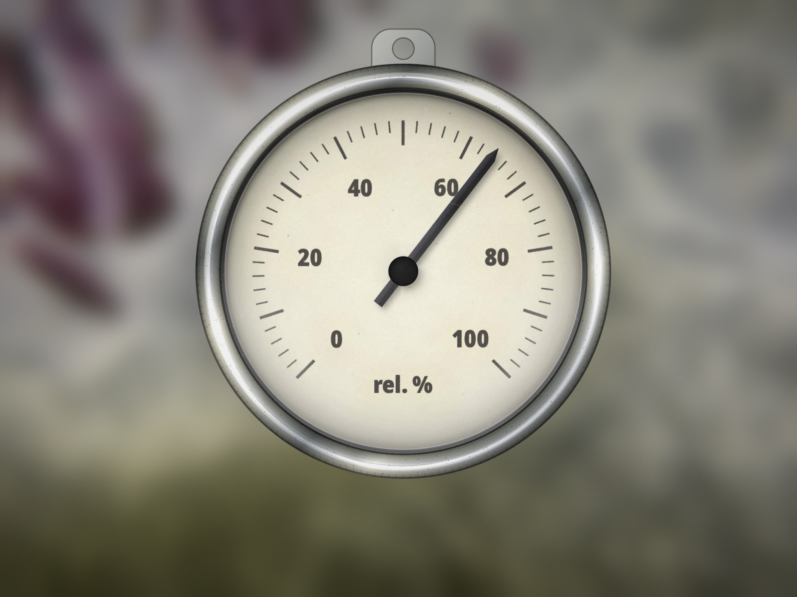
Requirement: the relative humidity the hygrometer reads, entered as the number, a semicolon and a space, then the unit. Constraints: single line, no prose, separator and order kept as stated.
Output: 64; %
